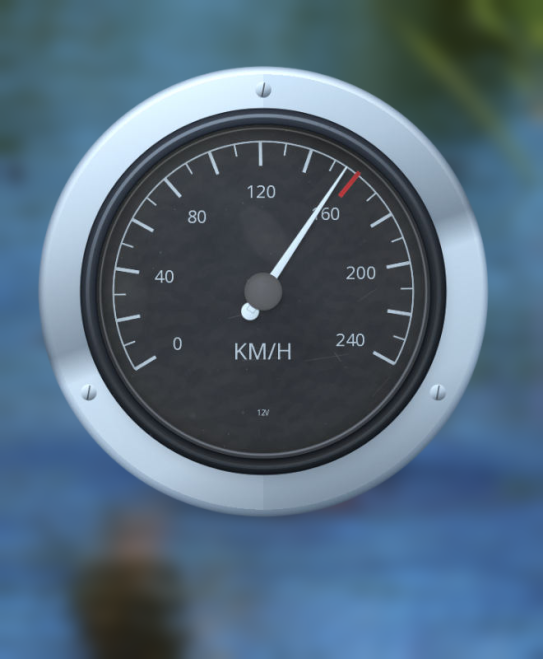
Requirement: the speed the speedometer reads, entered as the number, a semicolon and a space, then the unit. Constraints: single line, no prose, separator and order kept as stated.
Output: 155; km/h
